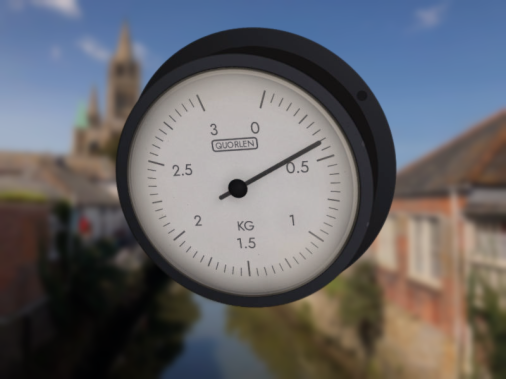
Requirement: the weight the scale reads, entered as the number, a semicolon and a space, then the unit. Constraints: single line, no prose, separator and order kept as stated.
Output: 0.4; kg
